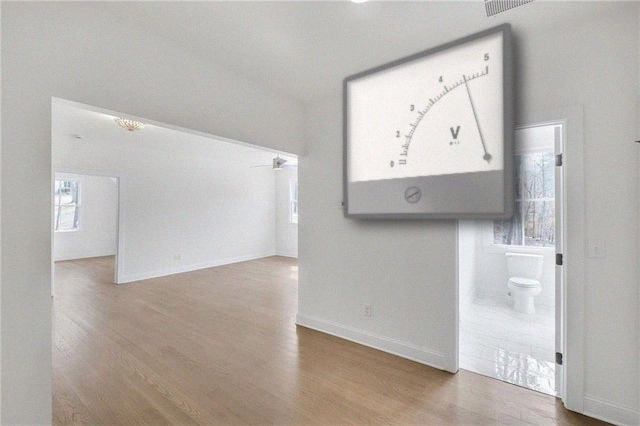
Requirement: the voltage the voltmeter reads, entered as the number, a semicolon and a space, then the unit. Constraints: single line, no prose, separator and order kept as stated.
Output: 4.5; V
